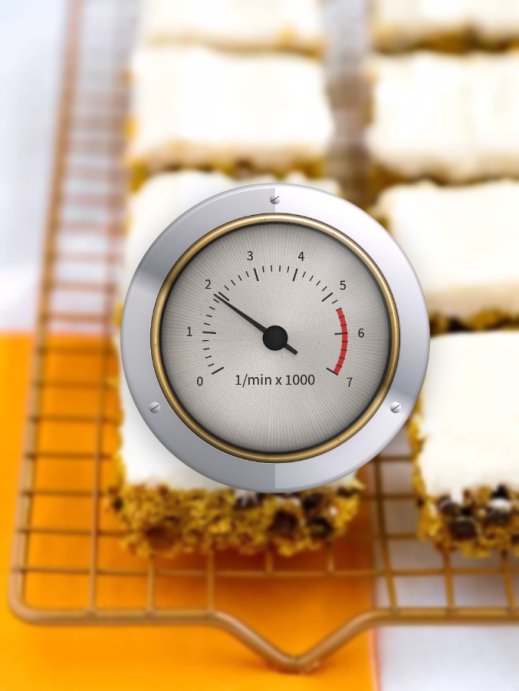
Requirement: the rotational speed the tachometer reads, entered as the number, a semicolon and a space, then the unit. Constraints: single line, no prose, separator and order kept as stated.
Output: 1900; rpm
